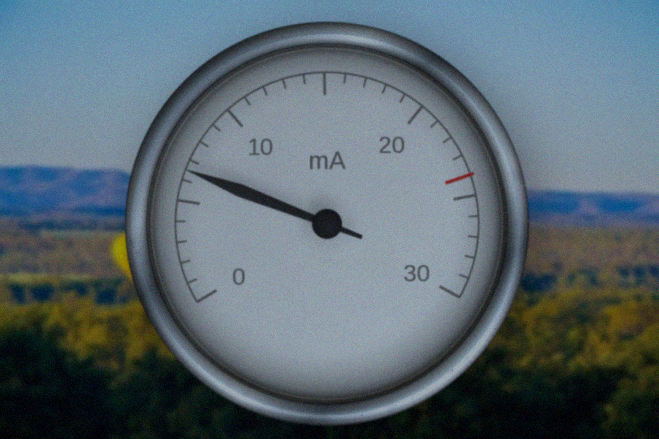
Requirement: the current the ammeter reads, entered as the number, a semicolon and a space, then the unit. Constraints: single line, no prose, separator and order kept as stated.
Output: 6.5; mA
